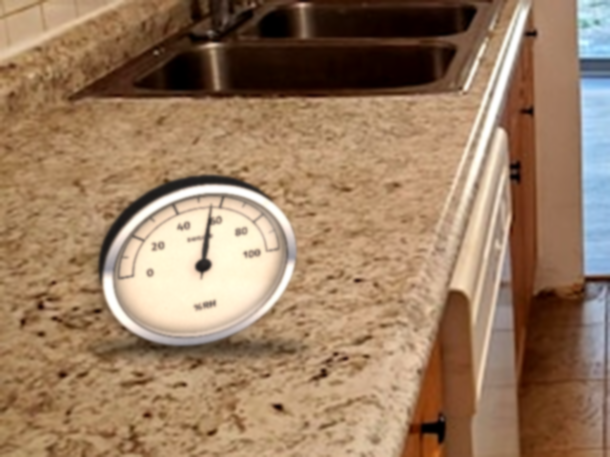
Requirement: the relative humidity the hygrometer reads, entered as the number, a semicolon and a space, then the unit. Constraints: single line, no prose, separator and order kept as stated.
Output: 55; %
